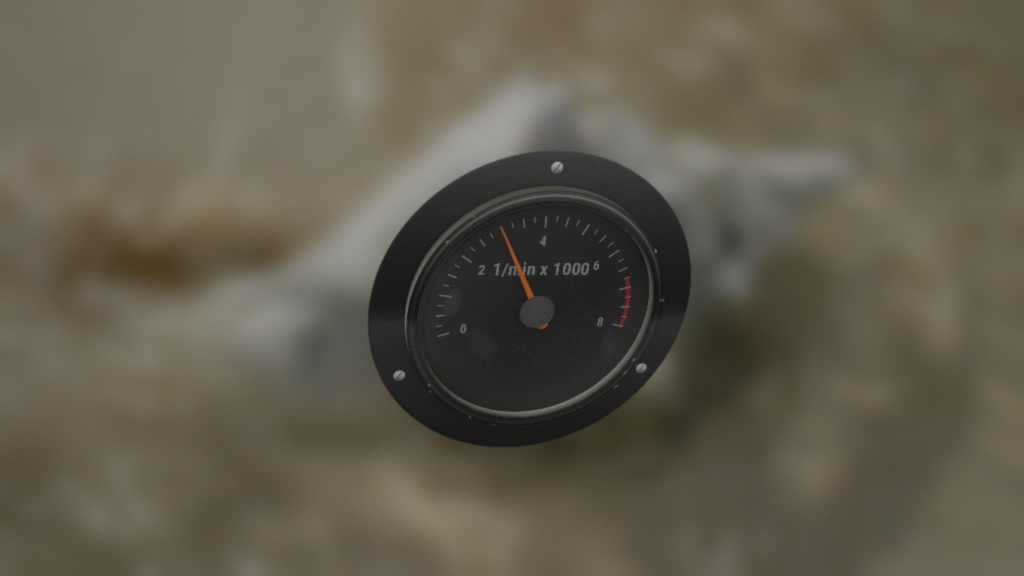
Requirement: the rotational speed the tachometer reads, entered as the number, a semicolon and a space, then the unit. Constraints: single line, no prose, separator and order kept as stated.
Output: 3000; rpm
